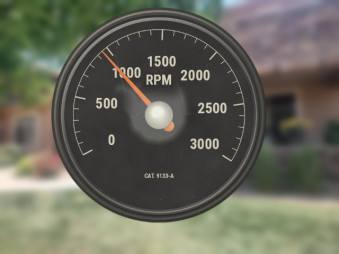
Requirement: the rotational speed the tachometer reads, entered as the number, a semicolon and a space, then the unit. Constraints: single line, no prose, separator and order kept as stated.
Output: 950; rpm
